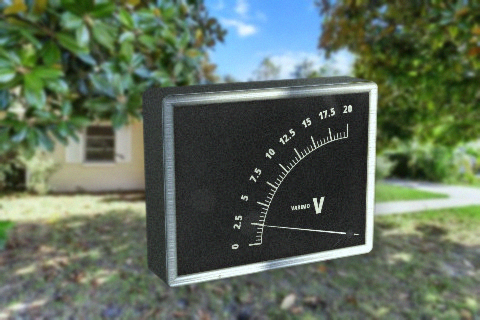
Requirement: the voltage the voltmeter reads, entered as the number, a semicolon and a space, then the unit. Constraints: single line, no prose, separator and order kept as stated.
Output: 2.5; V
